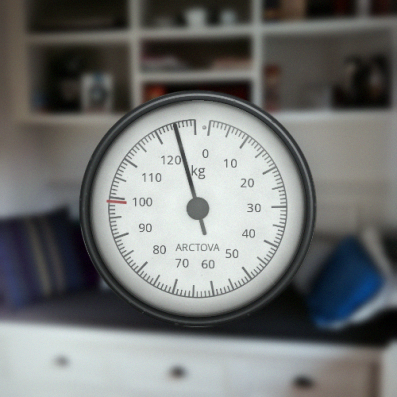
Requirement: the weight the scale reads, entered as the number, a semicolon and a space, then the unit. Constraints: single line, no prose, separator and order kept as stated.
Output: 125; kg
